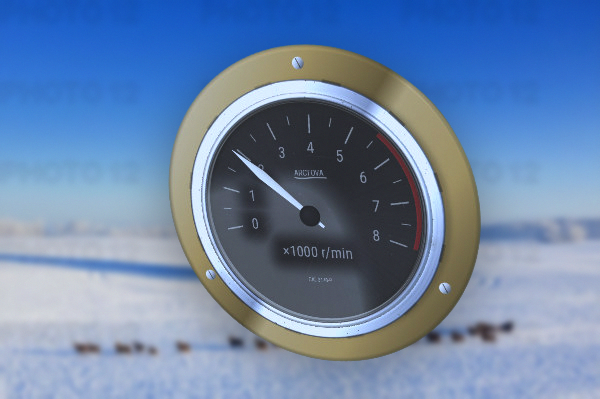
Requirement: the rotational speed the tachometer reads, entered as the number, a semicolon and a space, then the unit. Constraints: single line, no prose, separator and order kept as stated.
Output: 2000; rpm
